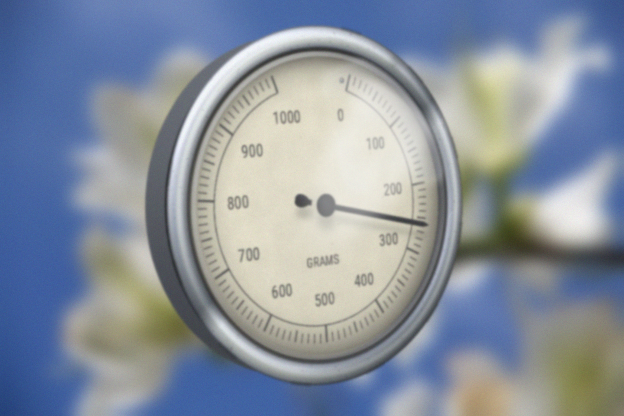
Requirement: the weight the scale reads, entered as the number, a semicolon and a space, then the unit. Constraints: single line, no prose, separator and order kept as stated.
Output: 260; g
